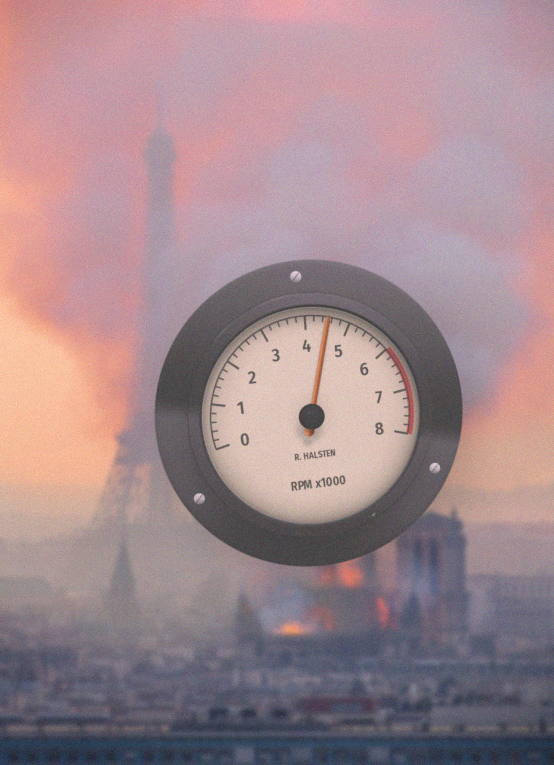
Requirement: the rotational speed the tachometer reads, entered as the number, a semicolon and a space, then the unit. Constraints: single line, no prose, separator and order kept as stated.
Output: 4500; rpm
